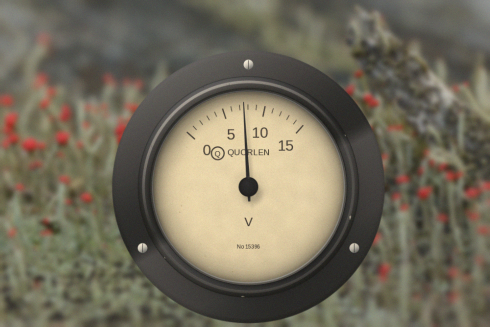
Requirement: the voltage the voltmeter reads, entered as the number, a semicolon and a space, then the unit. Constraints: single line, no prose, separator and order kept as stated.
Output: 7.5; V
